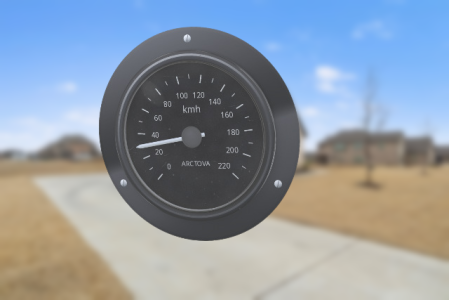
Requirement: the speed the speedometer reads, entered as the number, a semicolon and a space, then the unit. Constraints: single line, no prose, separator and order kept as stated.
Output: 30; km/h
